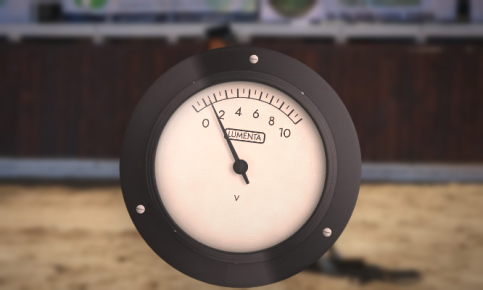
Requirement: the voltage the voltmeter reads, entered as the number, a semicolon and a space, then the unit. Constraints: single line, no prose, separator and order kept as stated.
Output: 1.5; V
